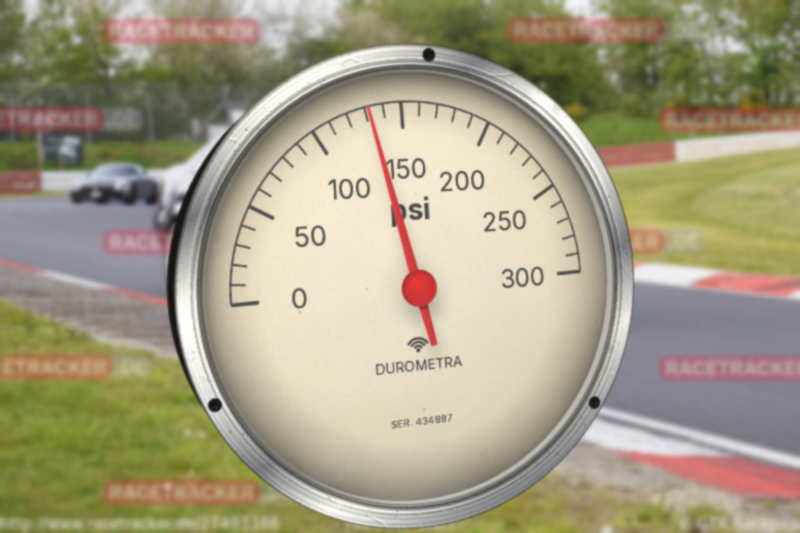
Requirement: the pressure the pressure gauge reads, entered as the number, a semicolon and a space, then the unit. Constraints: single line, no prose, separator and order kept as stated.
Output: 130; psi
